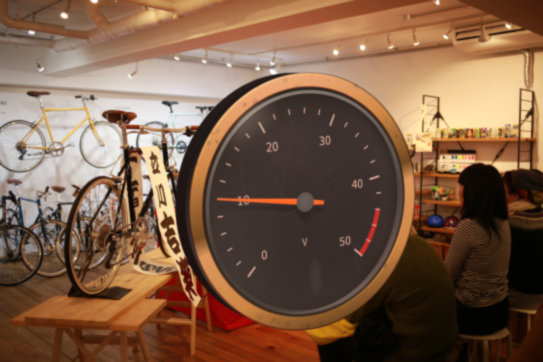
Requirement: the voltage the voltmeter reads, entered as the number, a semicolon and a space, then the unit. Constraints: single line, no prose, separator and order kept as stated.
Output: 10; V
